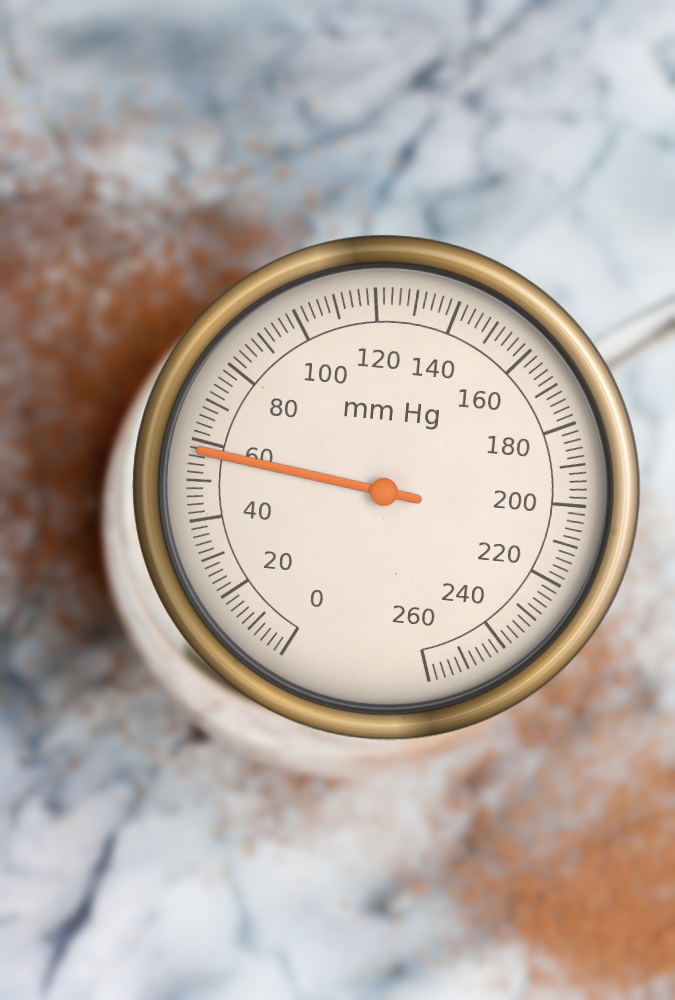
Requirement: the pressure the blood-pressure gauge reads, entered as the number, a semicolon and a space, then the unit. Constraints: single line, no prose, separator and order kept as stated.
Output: 58; mmHg
